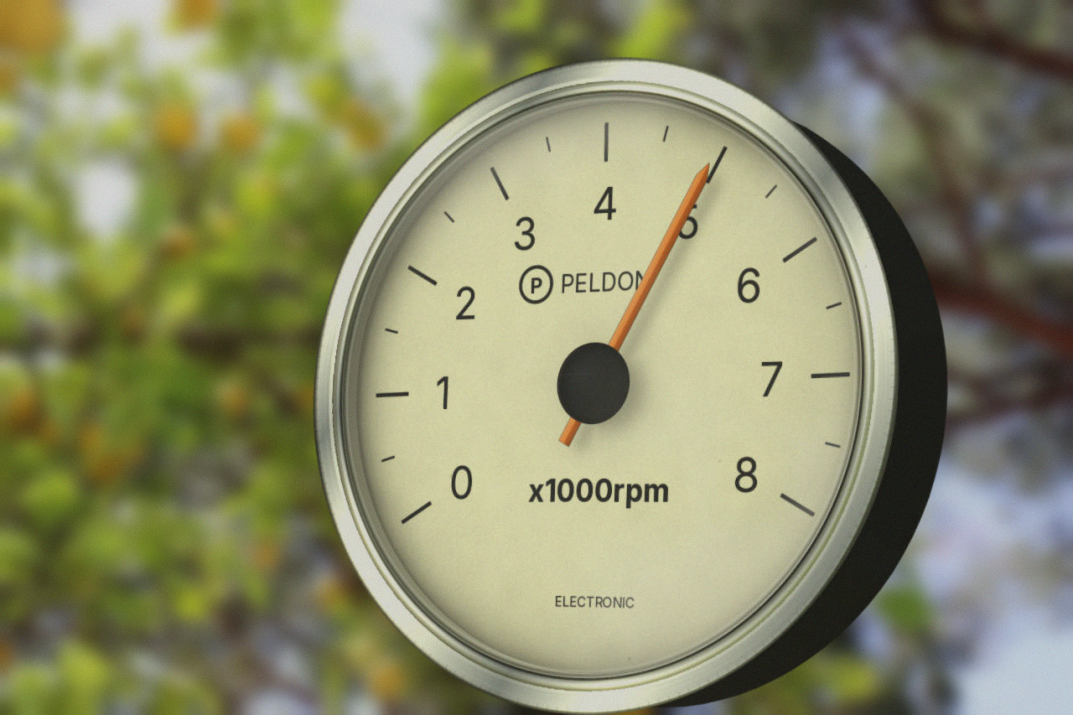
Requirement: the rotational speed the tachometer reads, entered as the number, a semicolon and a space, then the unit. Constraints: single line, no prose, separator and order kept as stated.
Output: 5000; rpm
